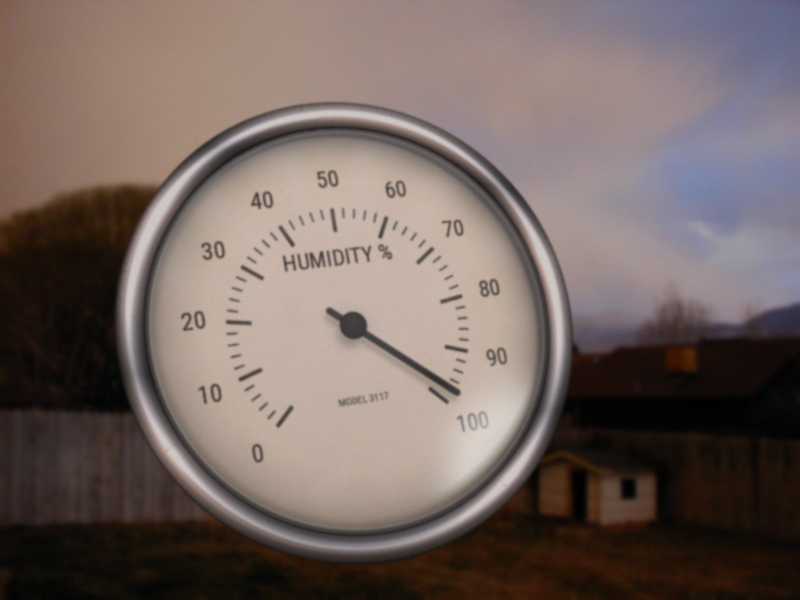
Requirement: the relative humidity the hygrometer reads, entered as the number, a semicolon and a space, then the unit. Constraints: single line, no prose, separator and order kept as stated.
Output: 98; %
